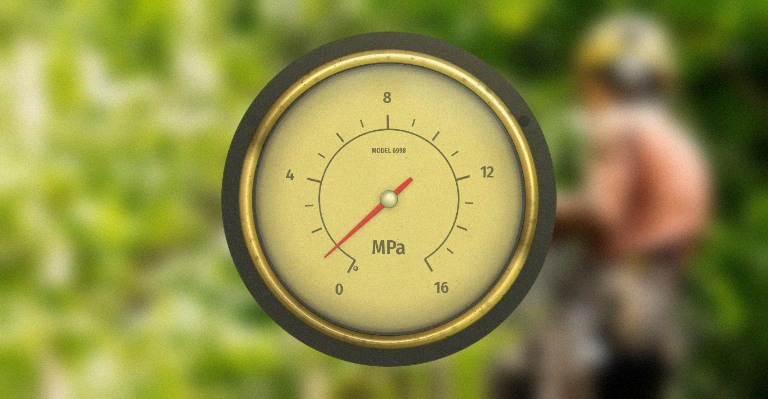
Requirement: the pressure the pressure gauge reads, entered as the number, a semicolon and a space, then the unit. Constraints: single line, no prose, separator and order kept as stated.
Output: 1; MPa
